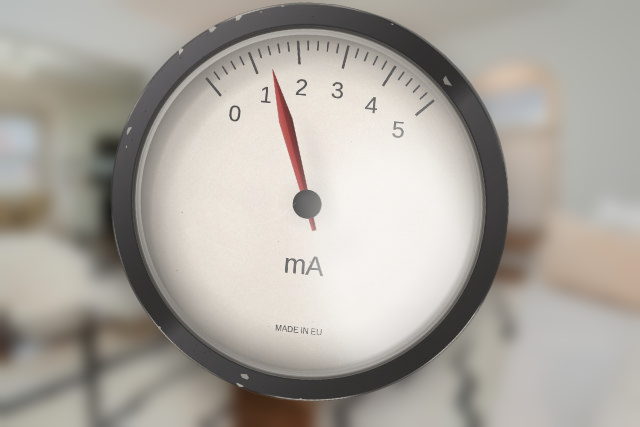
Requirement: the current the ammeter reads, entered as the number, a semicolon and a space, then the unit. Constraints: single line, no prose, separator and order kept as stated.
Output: 1.4; mA
